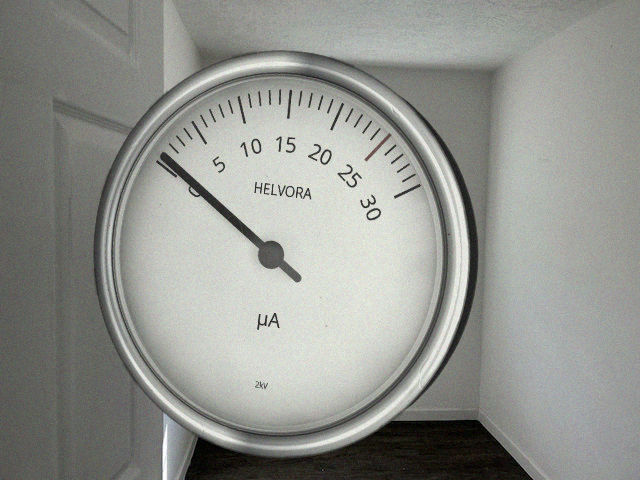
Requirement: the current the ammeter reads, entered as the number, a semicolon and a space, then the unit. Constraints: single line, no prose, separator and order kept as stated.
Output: 1; µA
